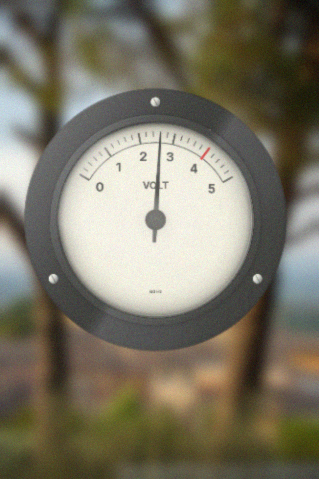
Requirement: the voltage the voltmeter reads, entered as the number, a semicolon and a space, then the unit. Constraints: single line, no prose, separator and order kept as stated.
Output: 2.6; V
